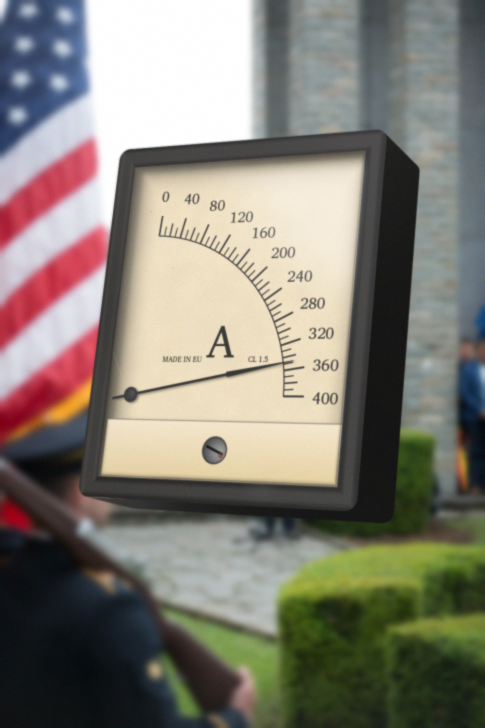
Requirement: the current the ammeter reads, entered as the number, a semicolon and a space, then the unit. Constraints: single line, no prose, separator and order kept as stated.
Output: 350; A
